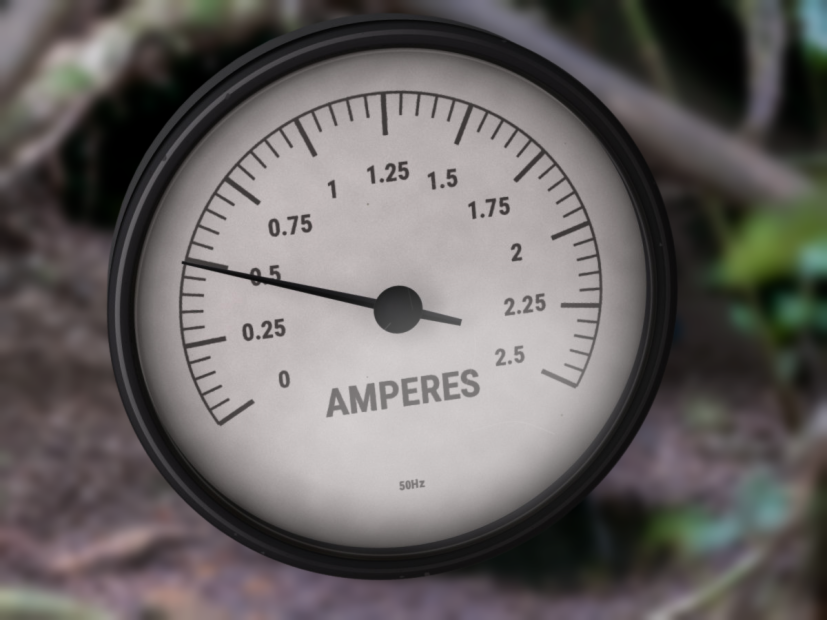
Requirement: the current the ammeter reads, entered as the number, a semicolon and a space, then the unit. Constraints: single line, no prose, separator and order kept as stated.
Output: 0.5; A
